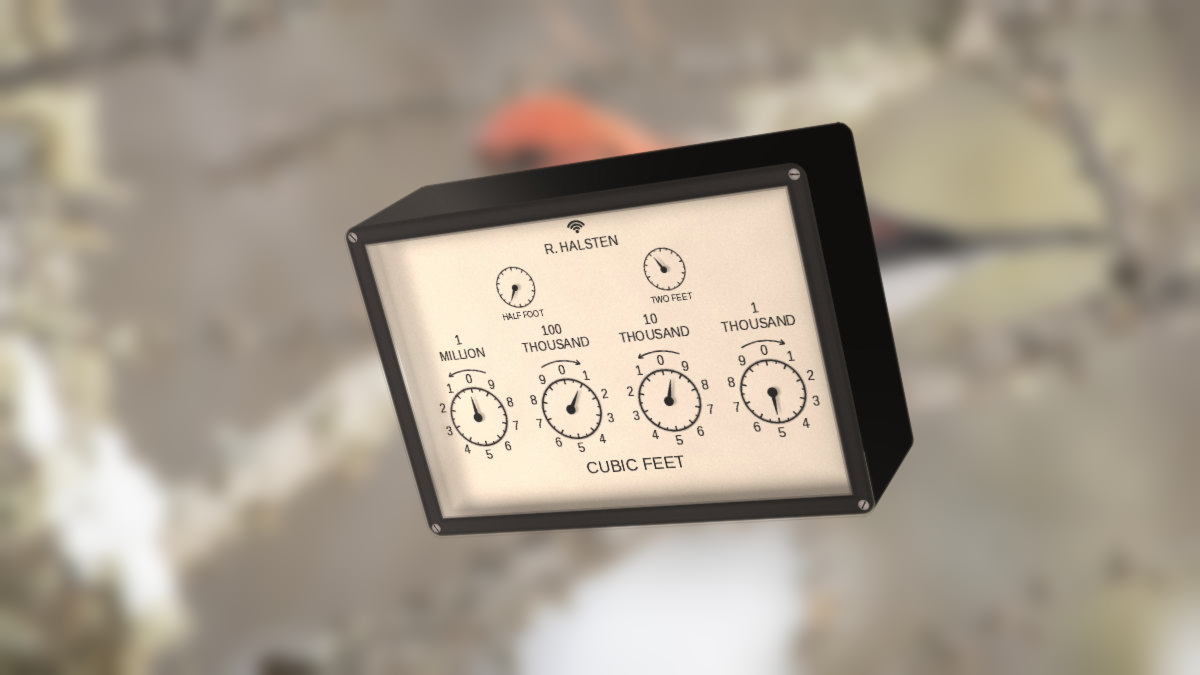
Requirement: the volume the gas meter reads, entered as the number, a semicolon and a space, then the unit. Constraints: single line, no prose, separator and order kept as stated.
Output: 9500; ft³
